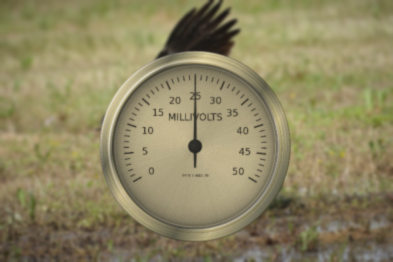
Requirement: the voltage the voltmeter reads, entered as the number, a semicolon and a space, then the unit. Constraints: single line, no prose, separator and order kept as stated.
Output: 25; mV
